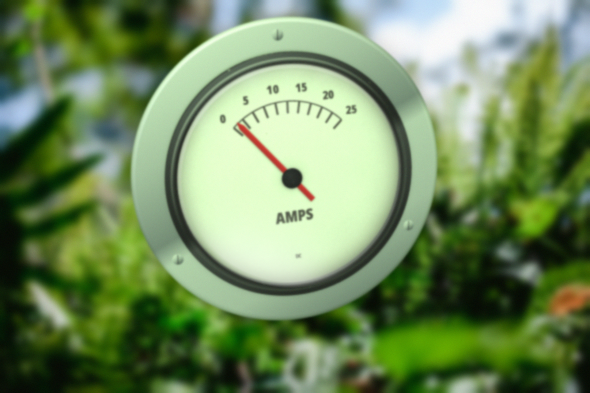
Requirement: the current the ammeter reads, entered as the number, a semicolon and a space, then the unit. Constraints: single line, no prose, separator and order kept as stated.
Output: 1.25; A
